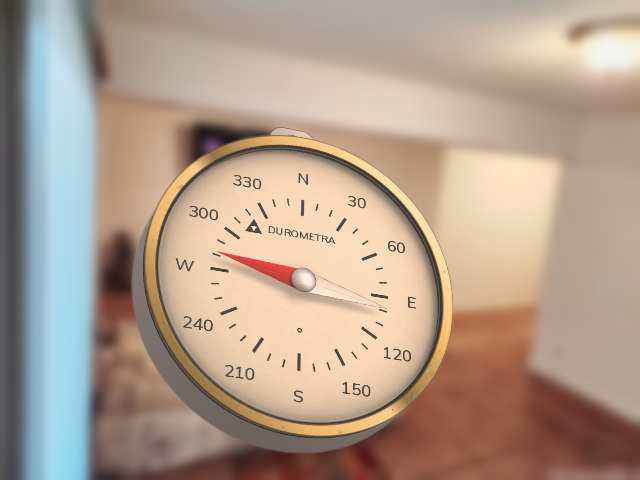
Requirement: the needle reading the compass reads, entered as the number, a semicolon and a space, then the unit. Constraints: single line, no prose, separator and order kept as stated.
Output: 280; °
